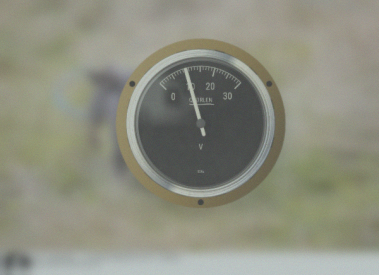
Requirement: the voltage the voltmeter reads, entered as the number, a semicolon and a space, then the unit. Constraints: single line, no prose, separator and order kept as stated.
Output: 10; V
